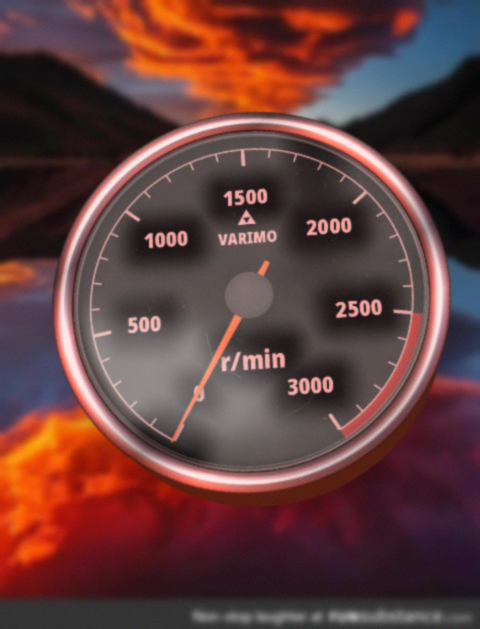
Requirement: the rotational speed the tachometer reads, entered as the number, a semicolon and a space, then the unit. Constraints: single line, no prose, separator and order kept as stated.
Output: 0; rpm
